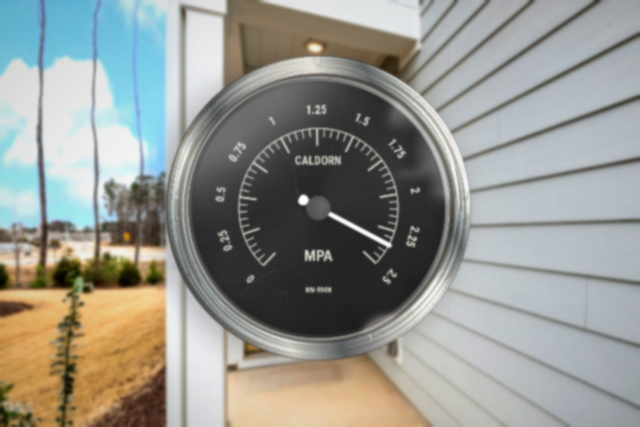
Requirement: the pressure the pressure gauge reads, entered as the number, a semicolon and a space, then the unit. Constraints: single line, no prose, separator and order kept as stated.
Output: 2.35; MPa
